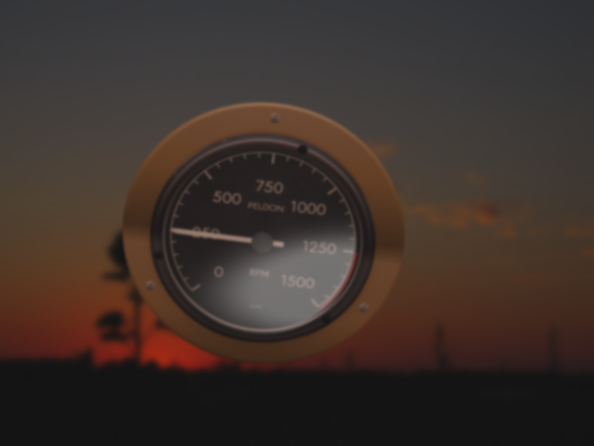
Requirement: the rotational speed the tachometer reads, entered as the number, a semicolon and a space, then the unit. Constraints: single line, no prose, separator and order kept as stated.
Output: 250; rpm
